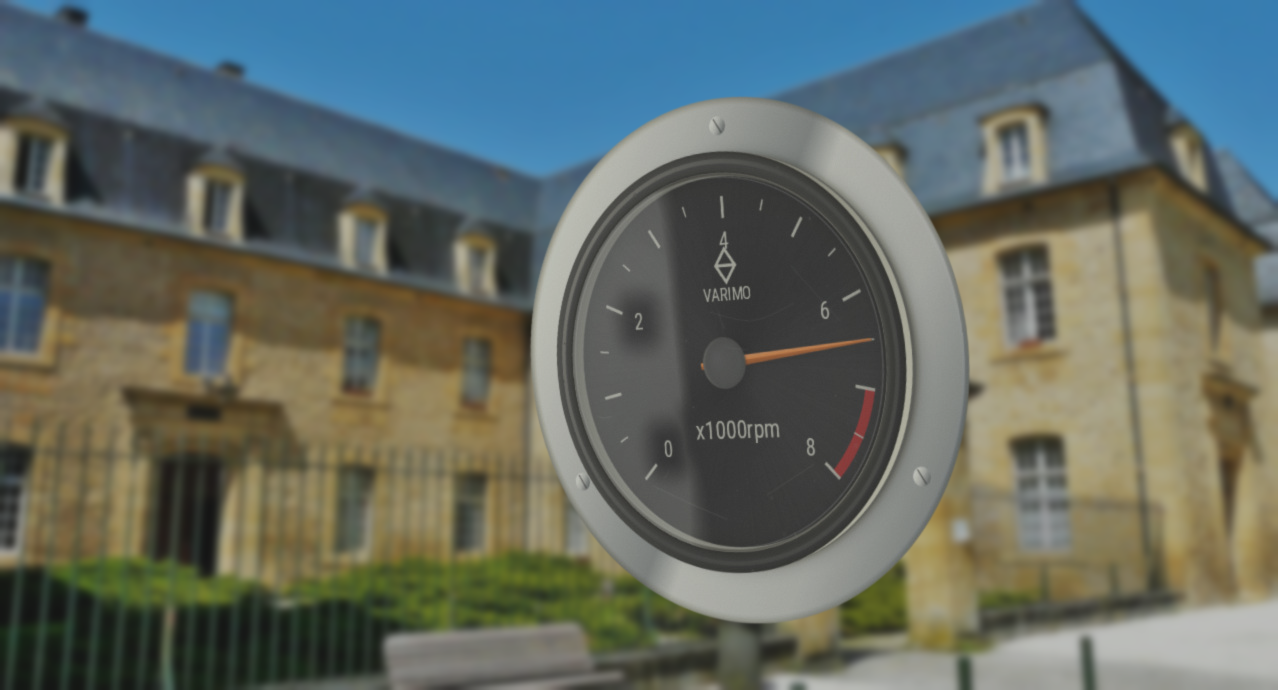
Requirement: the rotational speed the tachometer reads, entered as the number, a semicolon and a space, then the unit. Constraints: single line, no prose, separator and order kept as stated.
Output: 6500; rpm
